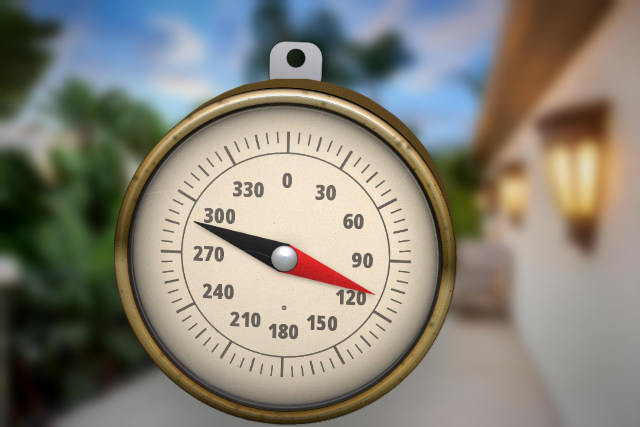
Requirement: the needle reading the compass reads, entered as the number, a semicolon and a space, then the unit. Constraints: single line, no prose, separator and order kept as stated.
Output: 110; °
